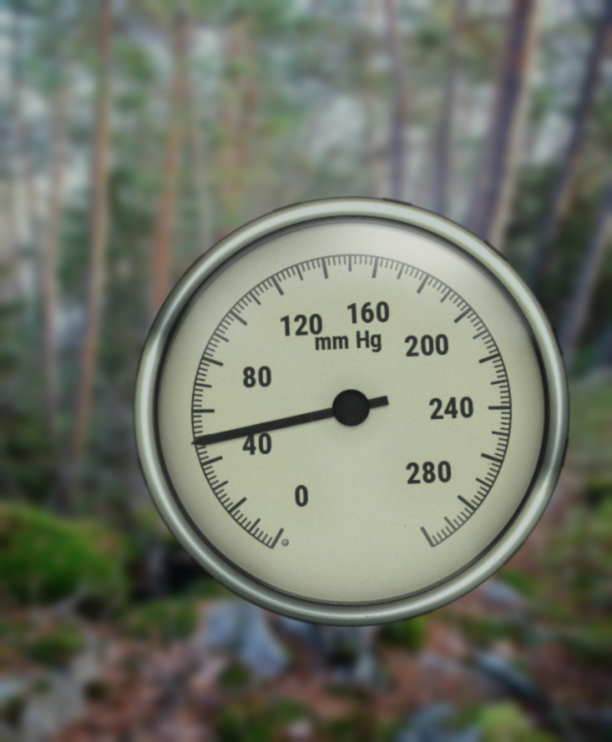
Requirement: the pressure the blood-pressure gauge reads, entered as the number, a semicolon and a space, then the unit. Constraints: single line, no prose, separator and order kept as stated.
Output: 48; mmHg
